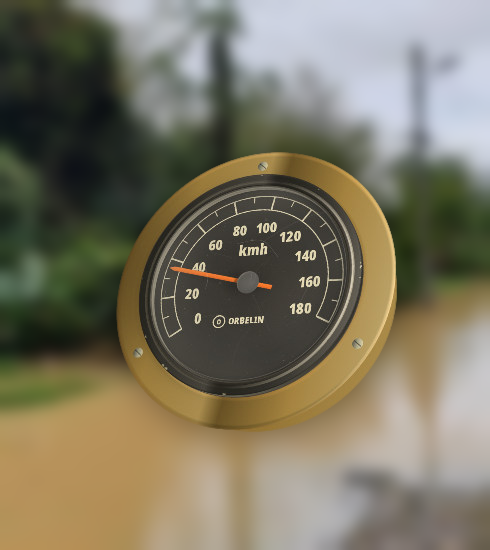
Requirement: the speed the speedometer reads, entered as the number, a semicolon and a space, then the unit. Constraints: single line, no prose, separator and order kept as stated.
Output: 35; km/h
